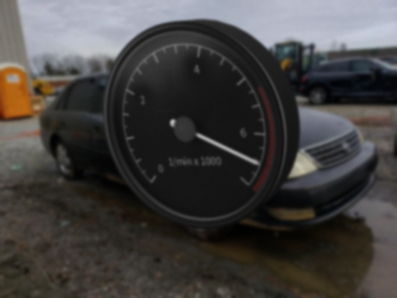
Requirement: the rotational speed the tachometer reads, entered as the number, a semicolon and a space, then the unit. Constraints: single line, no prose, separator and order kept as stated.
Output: 6500; rpm
